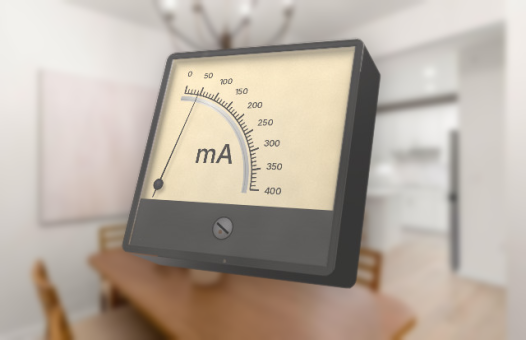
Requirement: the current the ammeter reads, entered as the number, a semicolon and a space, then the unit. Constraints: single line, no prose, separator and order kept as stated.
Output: 50; mA
